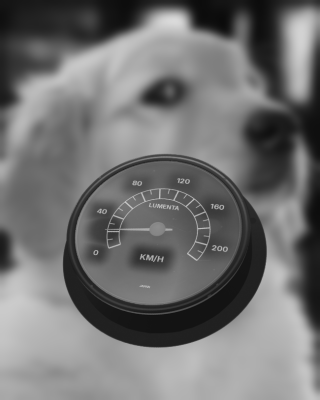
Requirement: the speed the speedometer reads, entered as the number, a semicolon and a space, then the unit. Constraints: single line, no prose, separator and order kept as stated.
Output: 20; km/h
